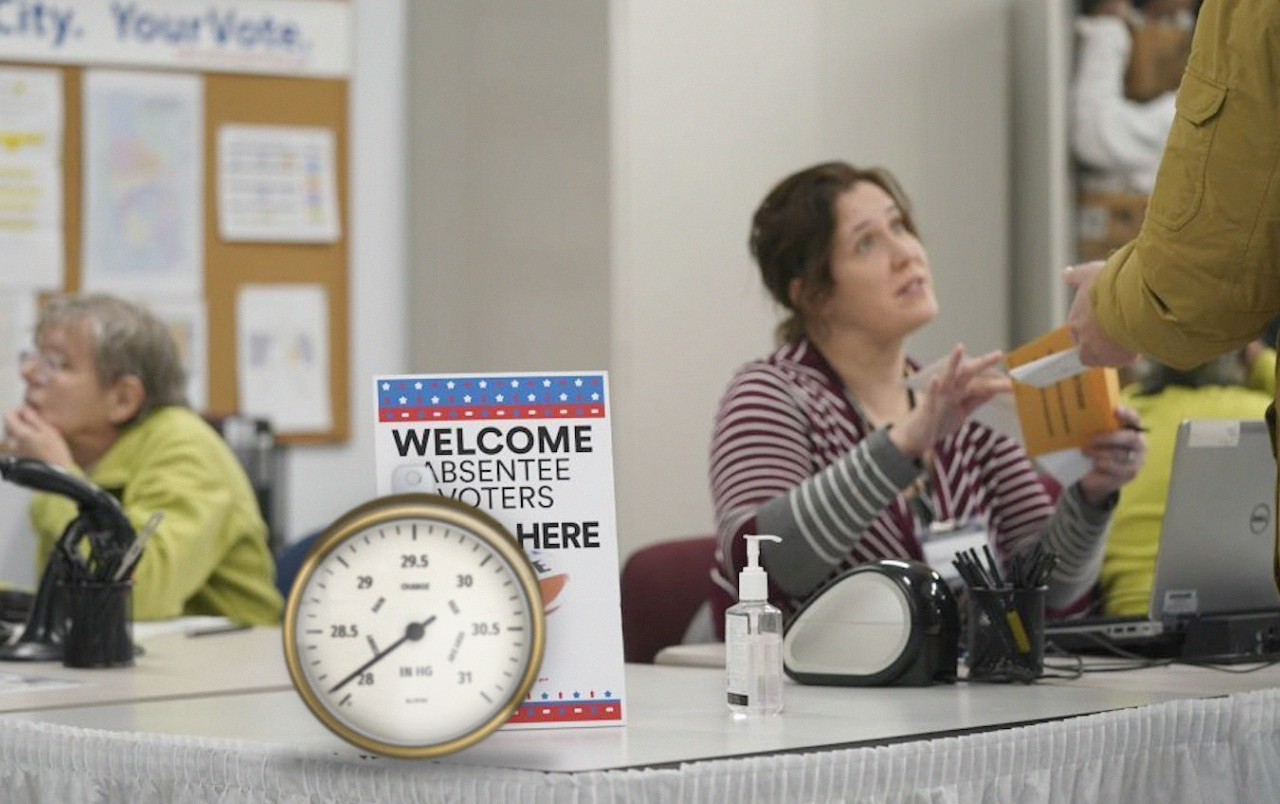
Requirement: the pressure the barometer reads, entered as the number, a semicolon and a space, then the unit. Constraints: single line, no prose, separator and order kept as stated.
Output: 28.1; inHg
